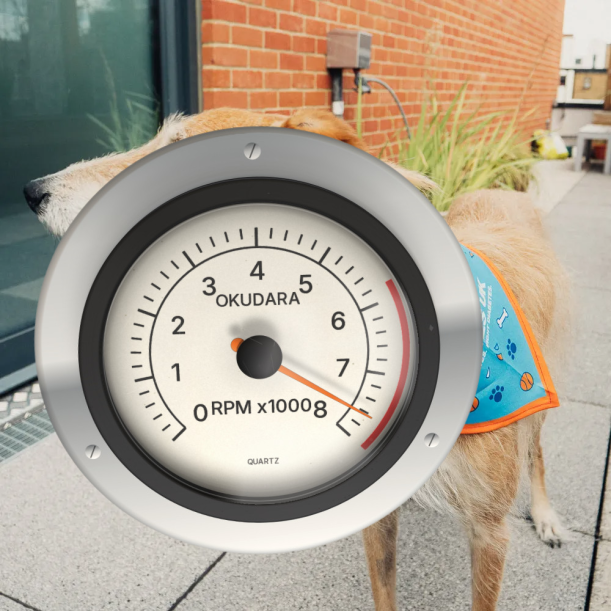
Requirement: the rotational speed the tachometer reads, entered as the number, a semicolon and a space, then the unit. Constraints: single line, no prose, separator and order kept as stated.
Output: 7600; rpm
